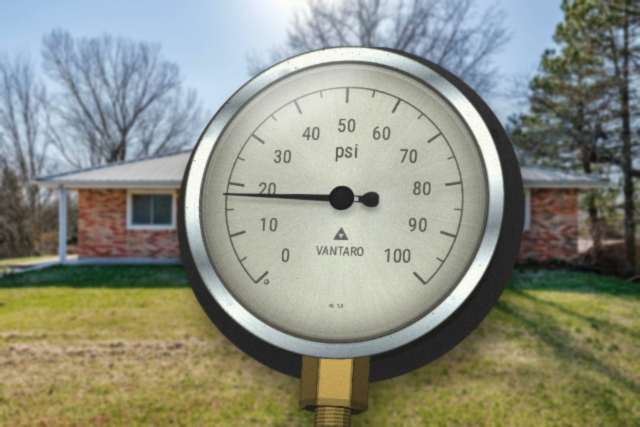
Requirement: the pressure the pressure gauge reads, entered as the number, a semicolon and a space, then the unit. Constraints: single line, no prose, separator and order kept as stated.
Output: 17.5; psi
